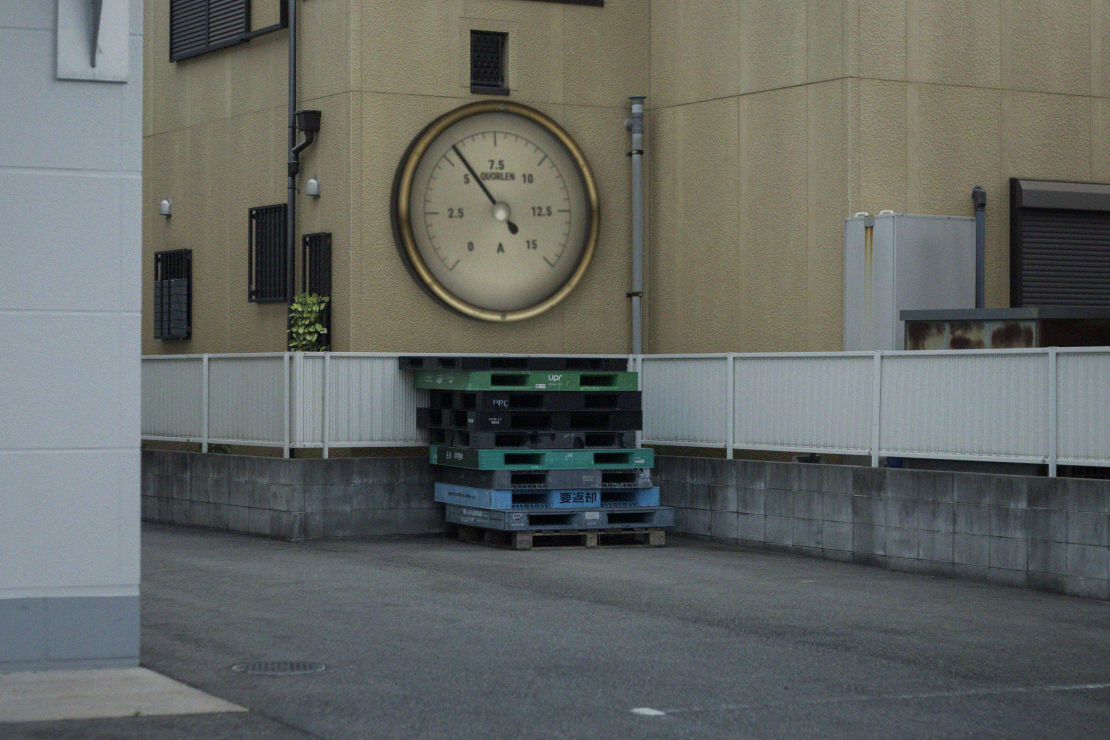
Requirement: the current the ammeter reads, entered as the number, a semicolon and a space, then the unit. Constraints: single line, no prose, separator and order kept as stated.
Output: 5.5; A
